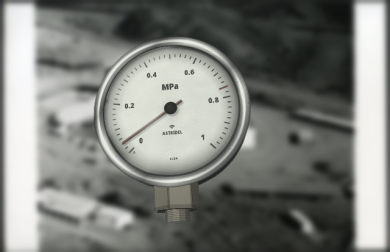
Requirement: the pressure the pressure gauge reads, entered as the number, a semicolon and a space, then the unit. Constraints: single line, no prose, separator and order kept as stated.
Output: 0.04; MPa
